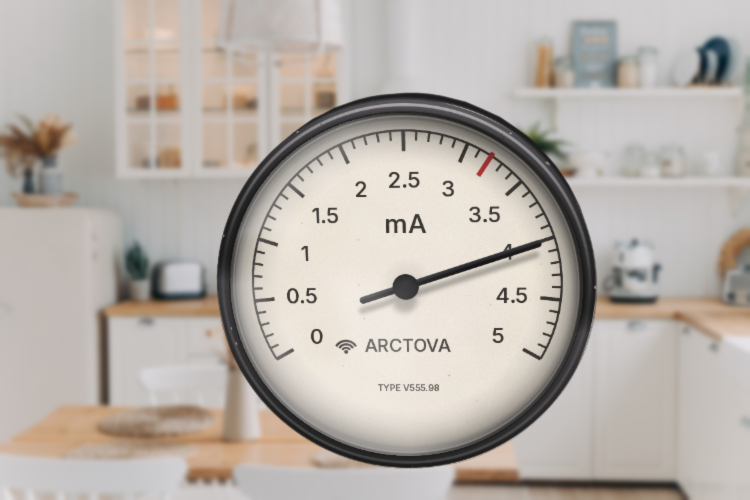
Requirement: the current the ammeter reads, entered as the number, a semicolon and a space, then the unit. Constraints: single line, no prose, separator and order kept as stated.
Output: 4; mA
